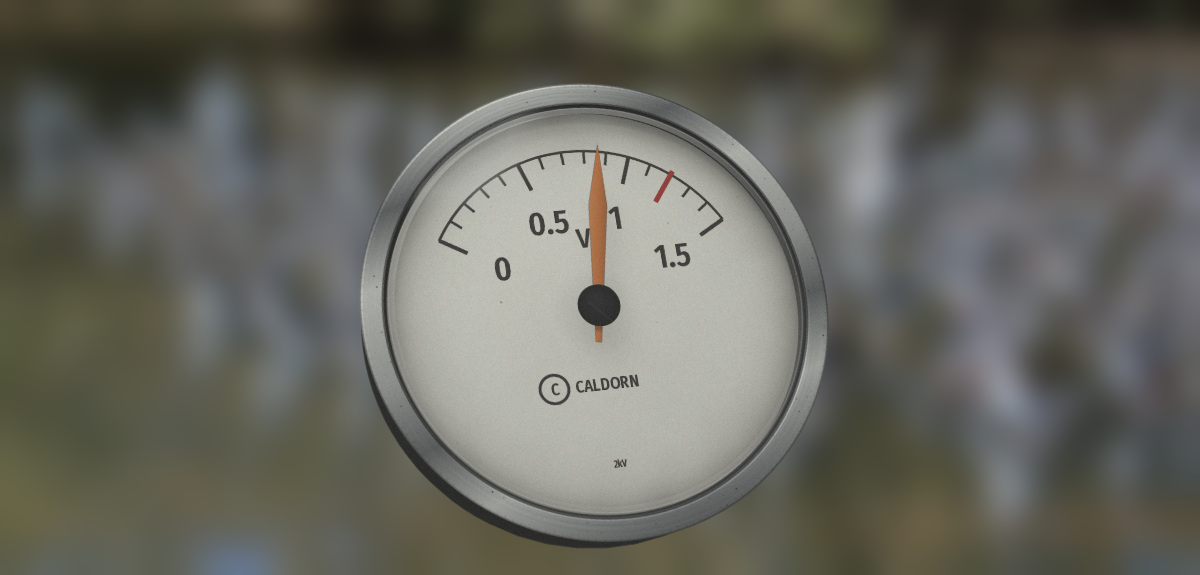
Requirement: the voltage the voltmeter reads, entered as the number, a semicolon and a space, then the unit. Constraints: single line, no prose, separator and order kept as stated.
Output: 0.85; V
